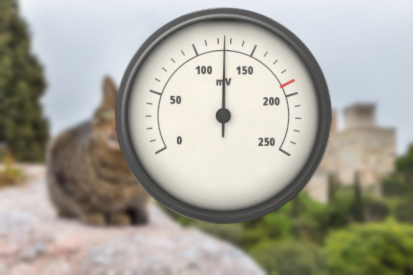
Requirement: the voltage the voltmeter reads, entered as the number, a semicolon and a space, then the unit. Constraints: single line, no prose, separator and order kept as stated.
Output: 125; mV
